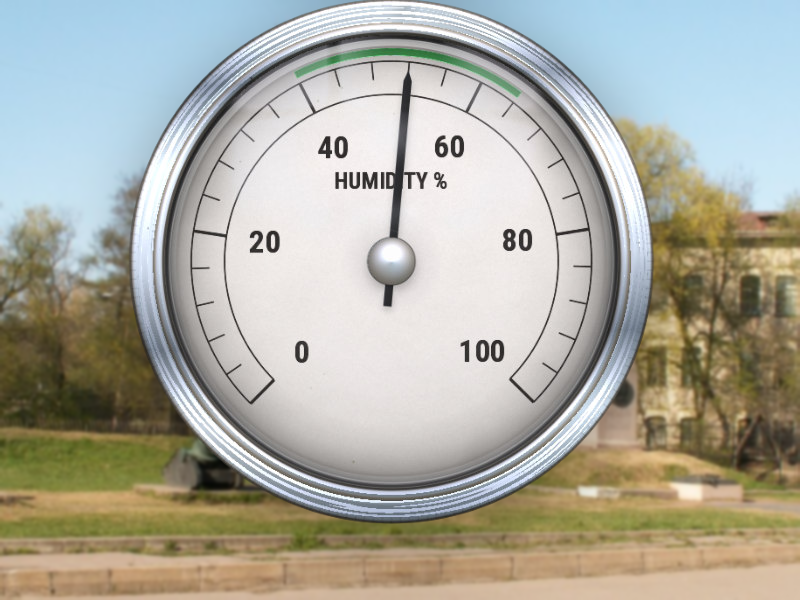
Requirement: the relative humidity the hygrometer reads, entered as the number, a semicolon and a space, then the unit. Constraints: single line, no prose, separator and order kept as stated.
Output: 52; %
